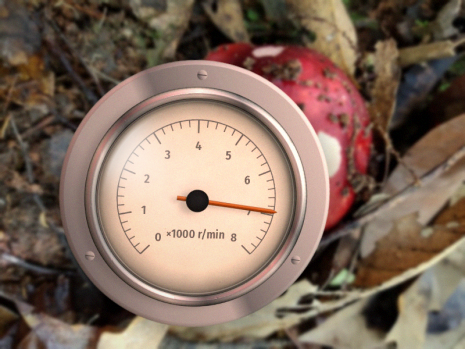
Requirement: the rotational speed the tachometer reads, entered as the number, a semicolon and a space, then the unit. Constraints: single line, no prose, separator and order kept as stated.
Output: 6900; rpm
